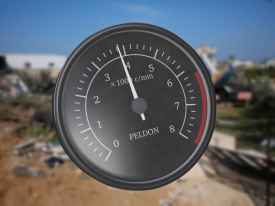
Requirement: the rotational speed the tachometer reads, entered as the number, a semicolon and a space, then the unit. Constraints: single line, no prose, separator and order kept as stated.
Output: 3800; rpm
